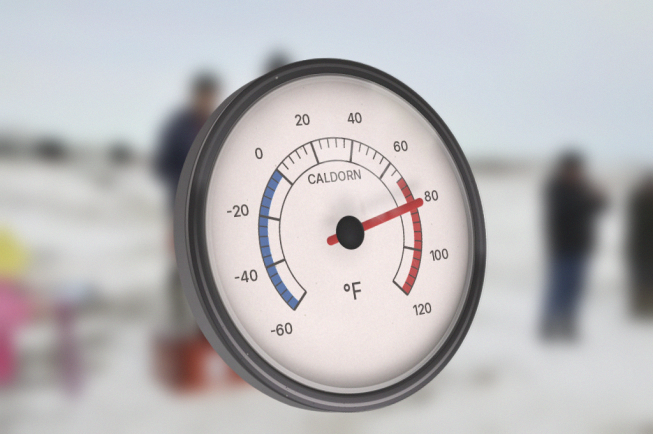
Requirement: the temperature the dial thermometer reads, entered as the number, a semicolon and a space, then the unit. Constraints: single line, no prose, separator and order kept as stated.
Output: 80; °F
